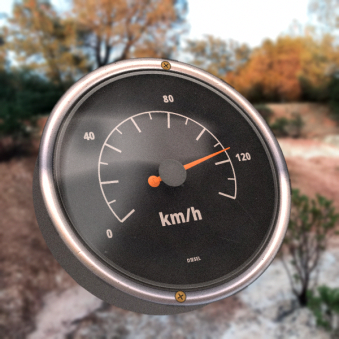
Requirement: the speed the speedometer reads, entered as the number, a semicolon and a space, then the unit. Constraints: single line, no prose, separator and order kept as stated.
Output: 115; km/h
